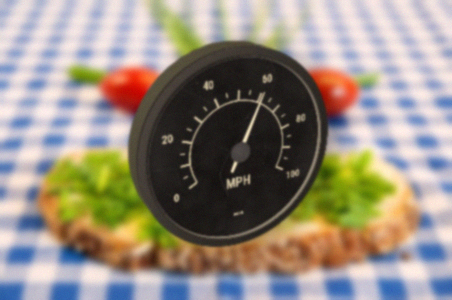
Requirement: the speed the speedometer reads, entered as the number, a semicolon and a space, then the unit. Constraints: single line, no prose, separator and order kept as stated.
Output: 60; mph
